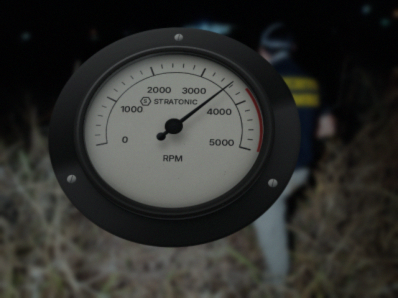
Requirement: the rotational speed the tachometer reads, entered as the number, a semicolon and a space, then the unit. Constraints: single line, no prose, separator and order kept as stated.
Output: 3600; rpm
